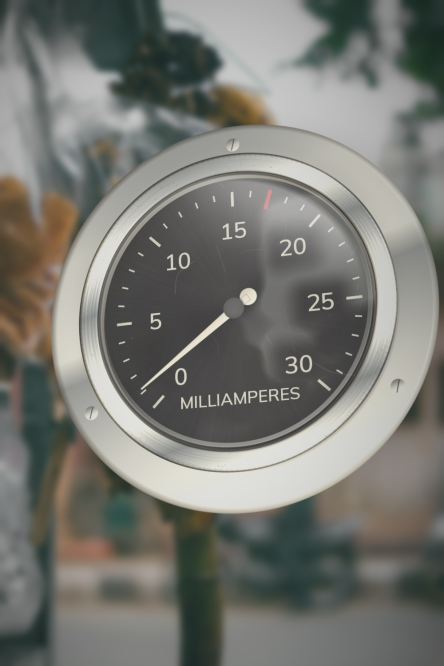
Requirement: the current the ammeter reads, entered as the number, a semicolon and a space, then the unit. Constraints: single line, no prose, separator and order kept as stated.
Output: 1; mA
